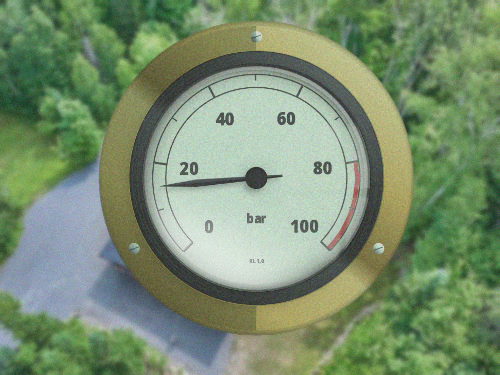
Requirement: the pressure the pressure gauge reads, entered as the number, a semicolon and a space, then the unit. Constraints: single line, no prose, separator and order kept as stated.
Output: 15; bar
